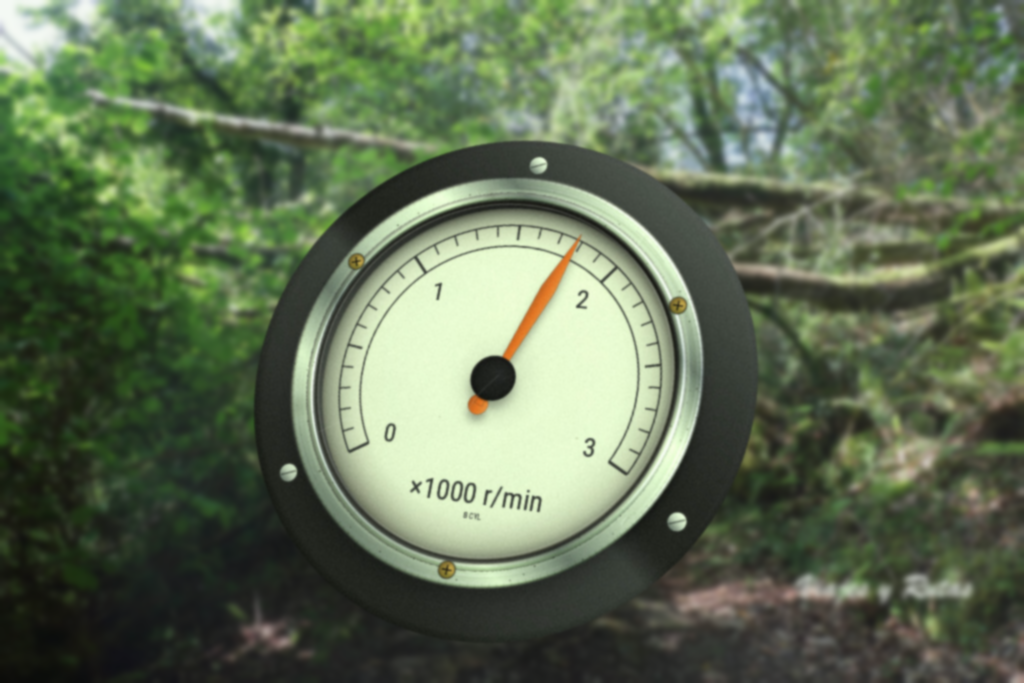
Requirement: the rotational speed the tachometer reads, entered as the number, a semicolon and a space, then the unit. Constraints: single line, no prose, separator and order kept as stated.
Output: 1800; rpm
